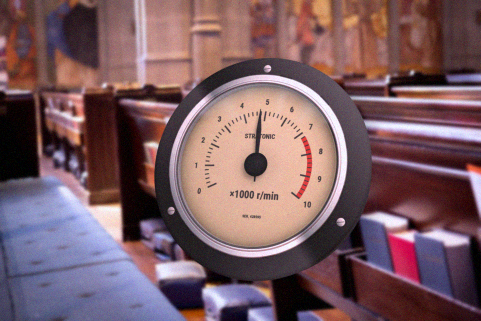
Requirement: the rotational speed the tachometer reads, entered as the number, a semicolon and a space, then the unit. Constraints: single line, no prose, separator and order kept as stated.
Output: 4800; rpm
